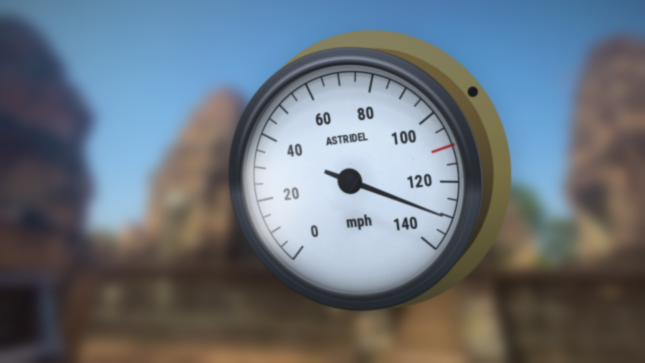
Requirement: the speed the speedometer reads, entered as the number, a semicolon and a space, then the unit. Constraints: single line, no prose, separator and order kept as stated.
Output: 130; mph
